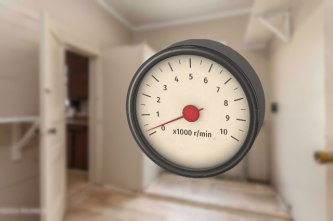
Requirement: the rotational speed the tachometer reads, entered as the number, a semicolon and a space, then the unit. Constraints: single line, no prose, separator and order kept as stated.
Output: 250; rpm
